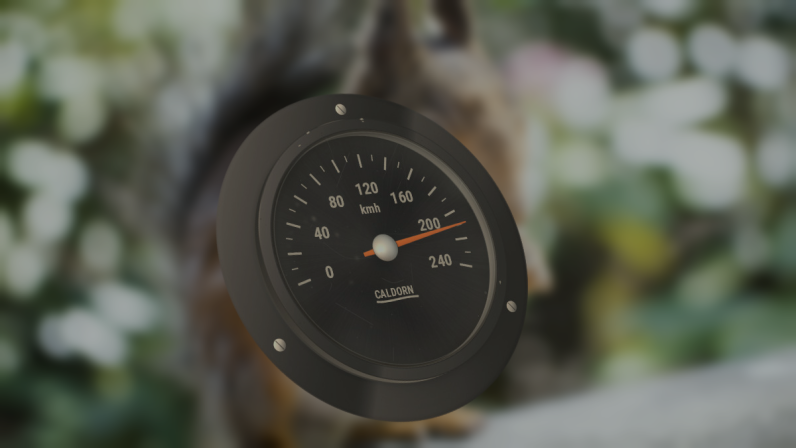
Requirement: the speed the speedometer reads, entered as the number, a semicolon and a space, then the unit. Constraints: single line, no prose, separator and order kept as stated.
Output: 210; km/h
